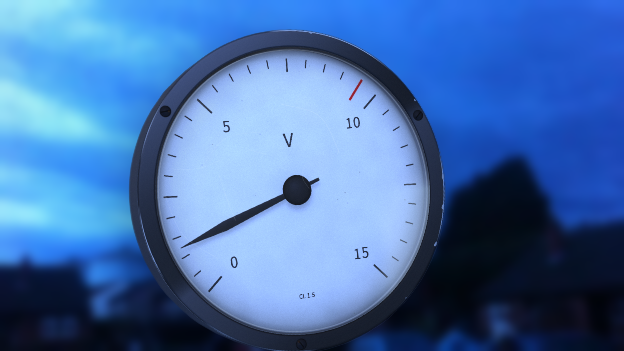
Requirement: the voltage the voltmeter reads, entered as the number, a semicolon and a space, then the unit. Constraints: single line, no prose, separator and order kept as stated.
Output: 1.25; V
